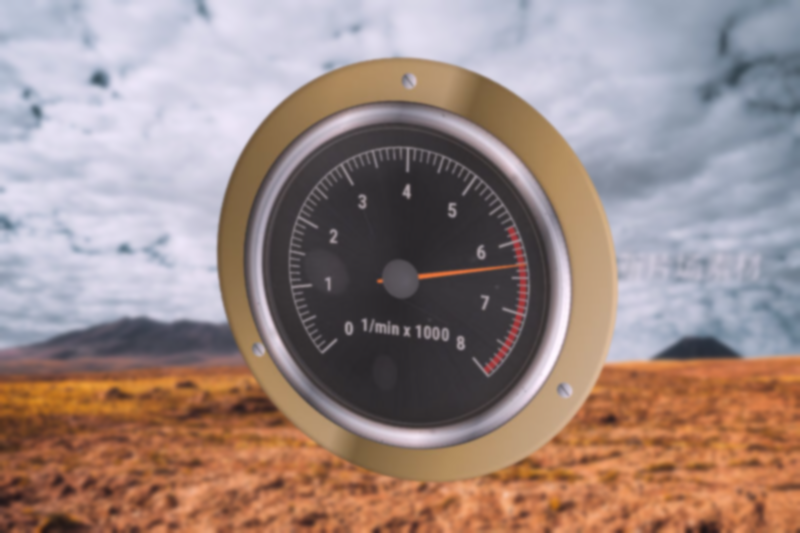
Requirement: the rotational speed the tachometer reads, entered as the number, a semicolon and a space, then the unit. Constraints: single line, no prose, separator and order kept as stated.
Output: 6300; rpm
